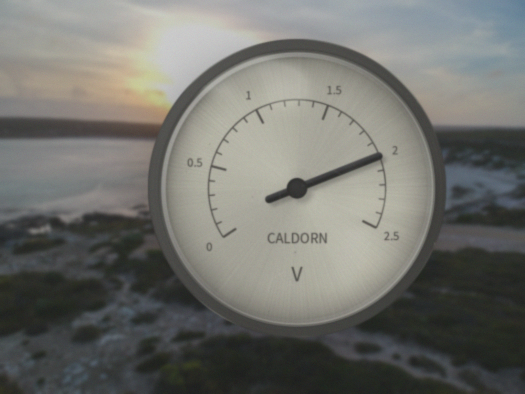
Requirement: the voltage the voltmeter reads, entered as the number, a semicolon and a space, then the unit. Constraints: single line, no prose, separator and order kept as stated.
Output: 2; V
